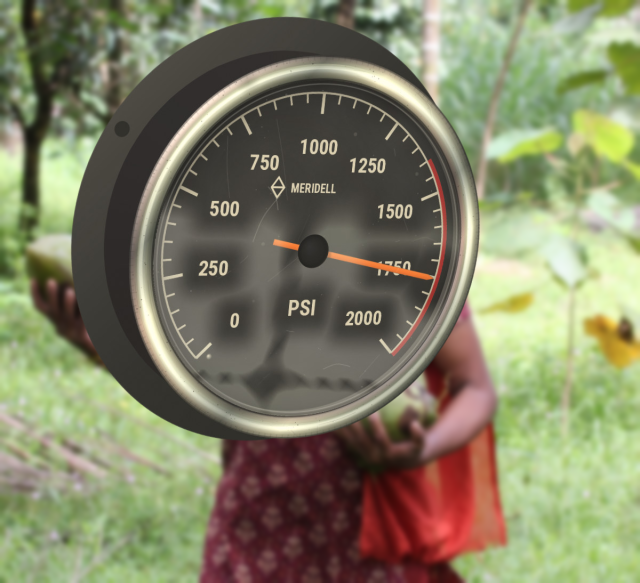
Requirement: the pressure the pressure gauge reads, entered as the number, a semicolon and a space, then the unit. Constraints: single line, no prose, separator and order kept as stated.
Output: 1750; psi
